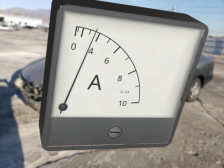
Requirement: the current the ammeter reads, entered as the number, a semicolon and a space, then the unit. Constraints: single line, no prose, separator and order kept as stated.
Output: 3.5; A
